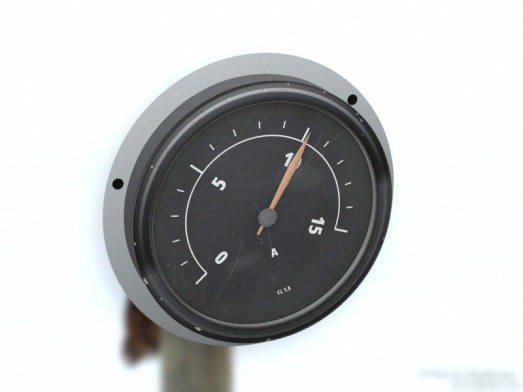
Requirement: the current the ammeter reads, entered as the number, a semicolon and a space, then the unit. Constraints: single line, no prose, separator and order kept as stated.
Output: 10; A
